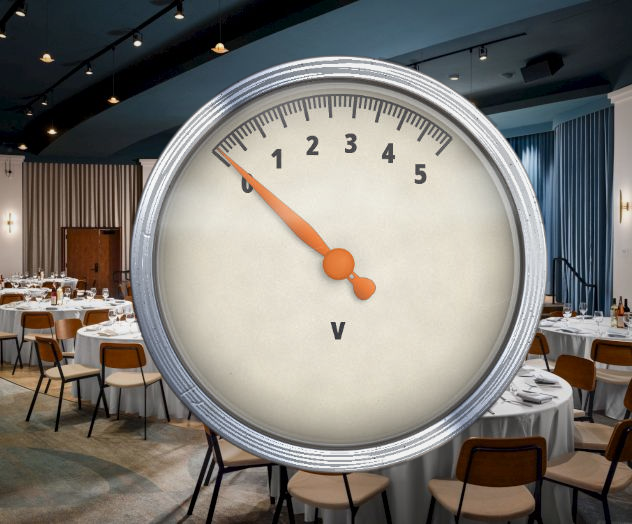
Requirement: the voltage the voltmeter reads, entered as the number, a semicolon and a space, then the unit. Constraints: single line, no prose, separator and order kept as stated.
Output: 0.1; V
